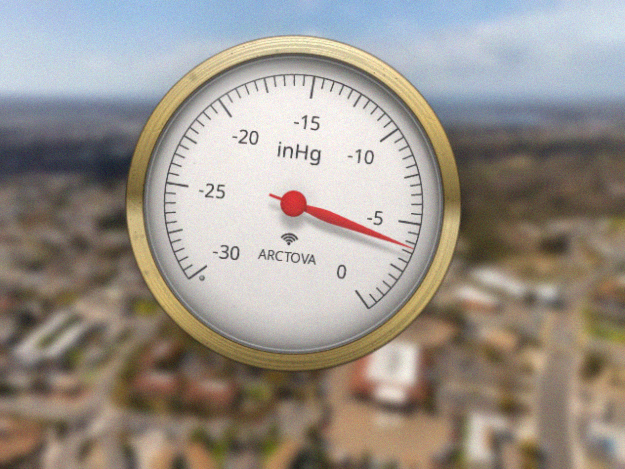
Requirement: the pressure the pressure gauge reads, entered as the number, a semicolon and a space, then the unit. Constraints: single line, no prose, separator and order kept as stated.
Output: -3.75; inHg
